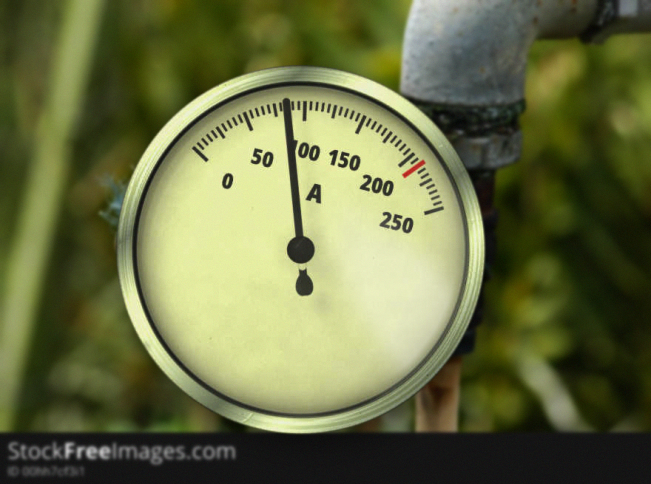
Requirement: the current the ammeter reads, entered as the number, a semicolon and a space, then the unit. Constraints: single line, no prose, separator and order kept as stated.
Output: 85; A
